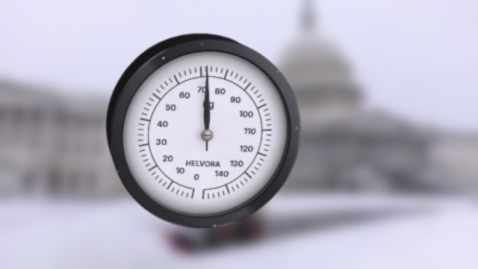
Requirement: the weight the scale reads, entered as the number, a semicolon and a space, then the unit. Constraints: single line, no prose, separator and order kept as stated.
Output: 72; kg
